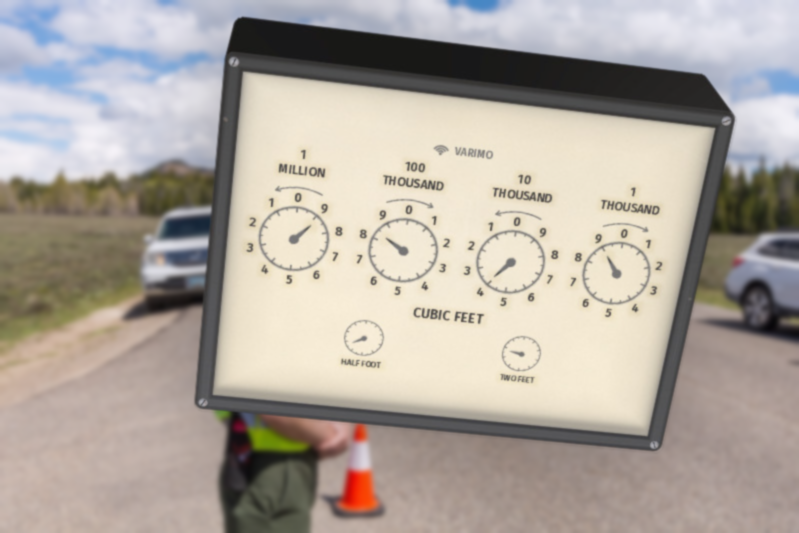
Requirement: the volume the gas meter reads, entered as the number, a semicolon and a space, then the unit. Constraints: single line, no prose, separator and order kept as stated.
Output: 883900; ft³
